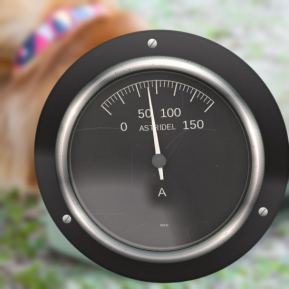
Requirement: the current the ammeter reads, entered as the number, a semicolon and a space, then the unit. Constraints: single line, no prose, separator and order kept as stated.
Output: 65; A
